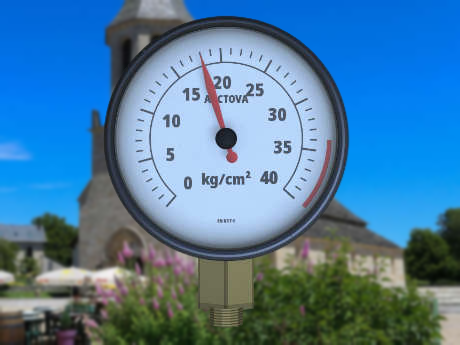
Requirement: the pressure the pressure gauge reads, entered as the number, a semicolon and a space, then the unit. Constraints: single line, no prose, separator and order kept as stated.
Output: 18; kg/cm²
